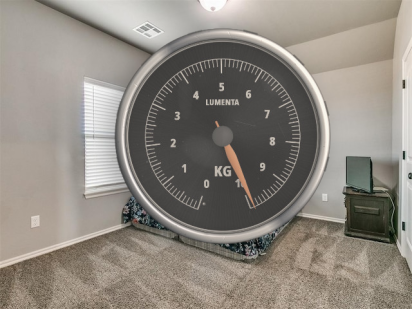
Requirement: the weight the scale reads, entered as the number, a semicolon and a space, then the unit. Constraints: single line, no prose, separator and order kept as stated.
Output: 9.9; kg
